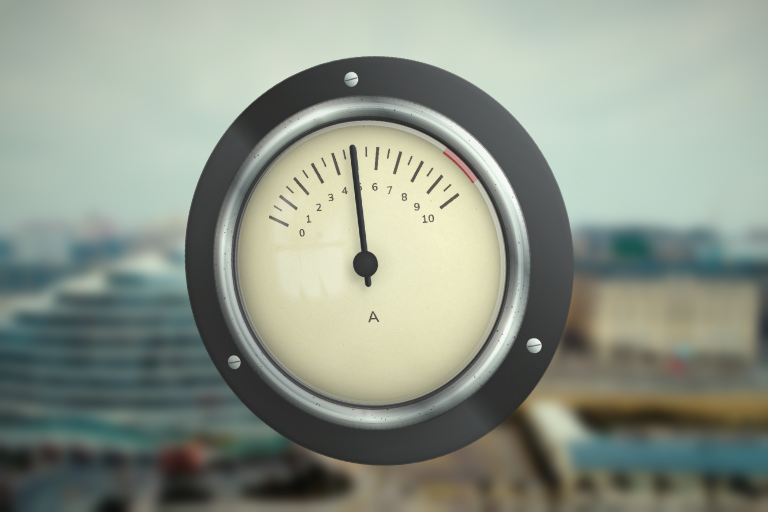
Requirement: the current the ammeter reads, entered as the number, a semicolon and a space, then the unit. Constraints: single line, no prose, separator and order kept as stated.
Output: 5; A
